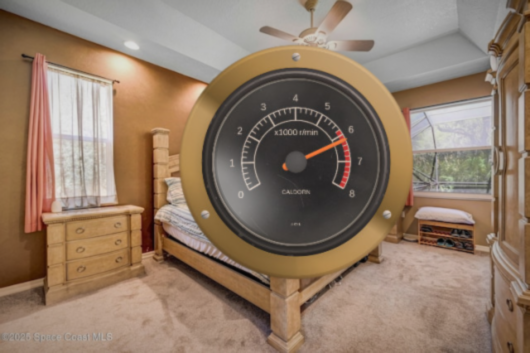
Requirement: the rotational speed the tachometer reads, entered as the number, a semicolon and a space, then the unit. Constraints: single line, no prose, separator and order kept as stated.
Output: 6200; rpm
